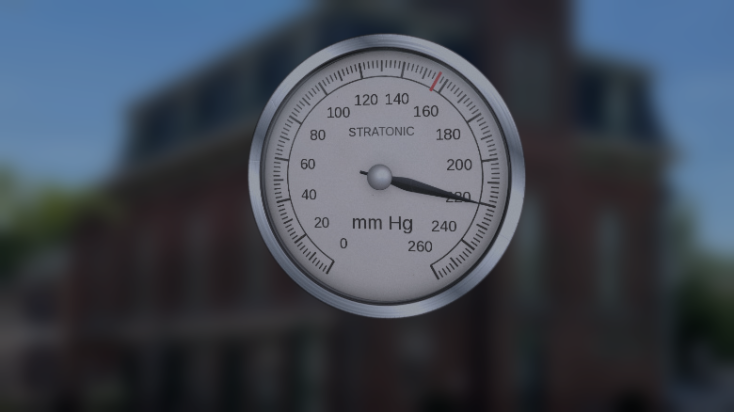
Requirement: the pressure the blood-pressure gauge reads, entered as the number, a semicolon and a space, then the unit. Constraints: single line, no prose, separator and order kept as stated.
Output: 220; mmHg
